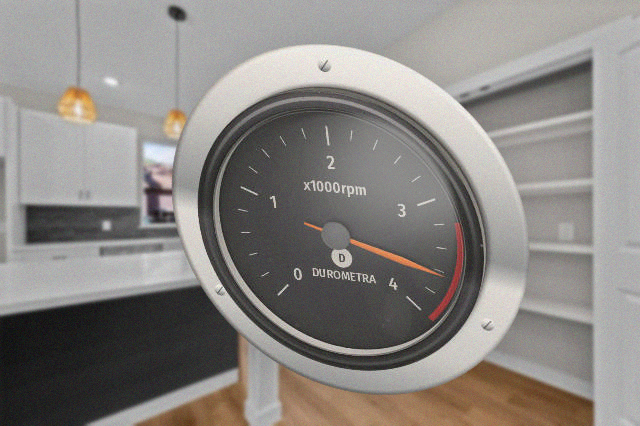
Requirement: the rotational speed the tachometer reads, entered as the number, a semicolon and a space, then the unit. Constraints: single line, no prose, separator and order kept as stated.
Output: 3600; rpm
